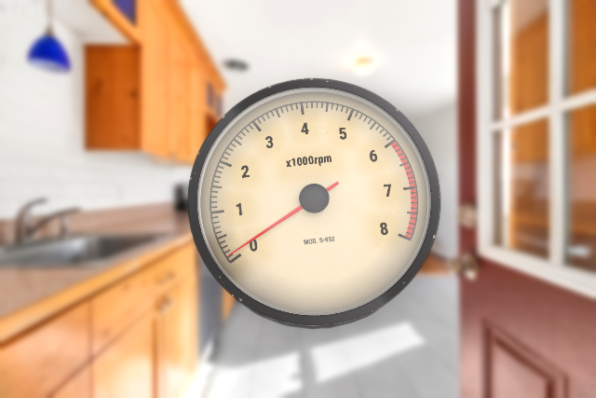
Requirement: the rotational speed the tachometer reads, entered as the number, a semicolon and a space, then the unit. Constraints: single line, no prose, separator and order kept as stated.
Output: 100; rpm
